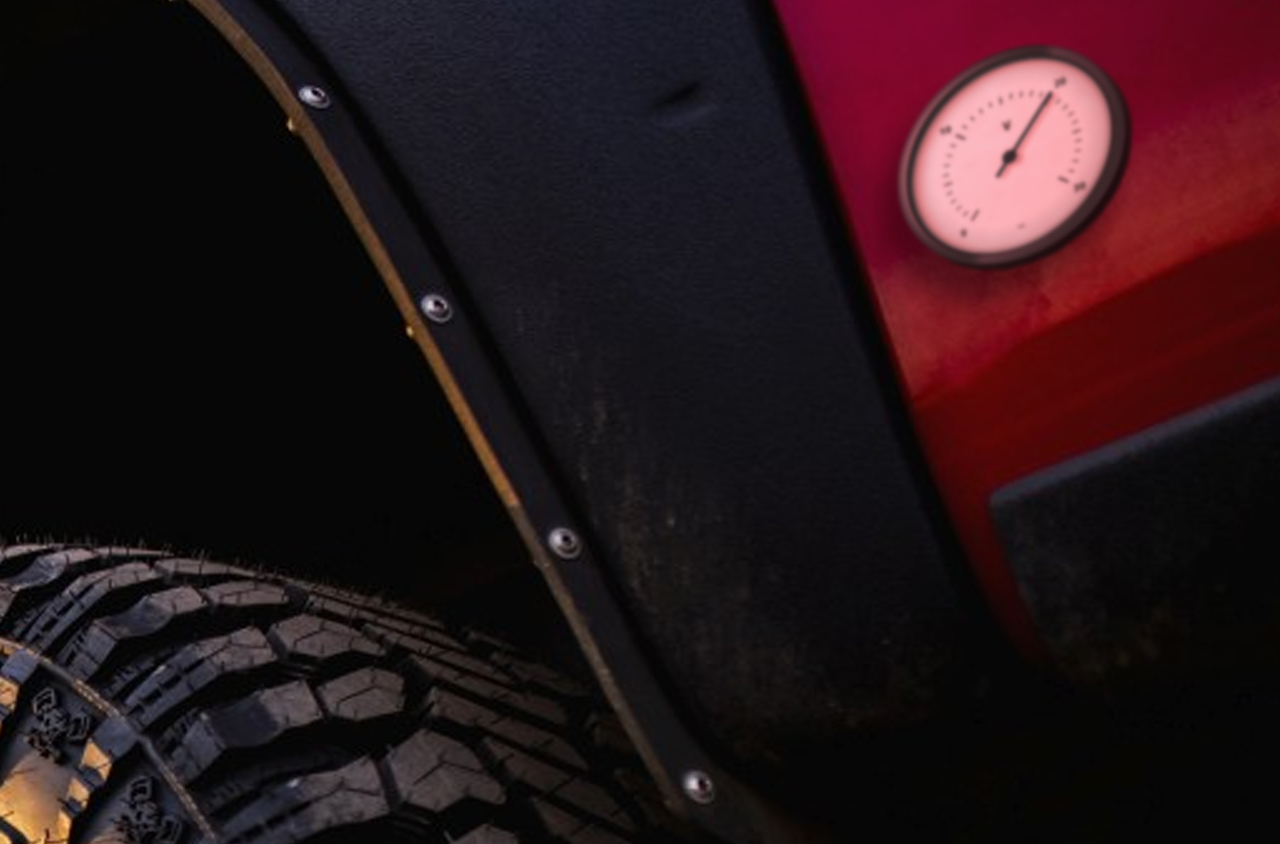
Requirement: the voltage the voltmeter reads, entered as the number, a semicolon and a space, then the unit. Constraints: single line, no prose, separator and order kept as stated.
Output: 20; V
